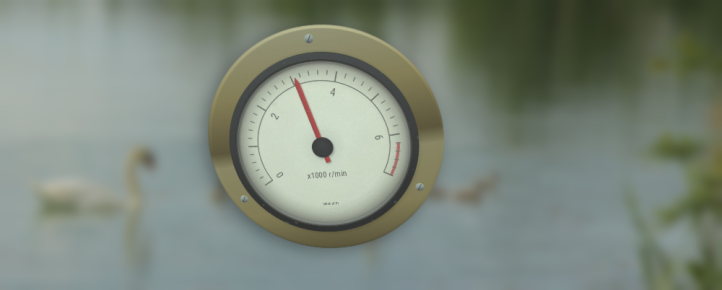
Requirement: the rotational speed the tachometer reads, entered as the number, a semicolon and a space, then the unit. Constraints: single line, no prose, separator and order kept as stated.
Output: 3100; rpm
